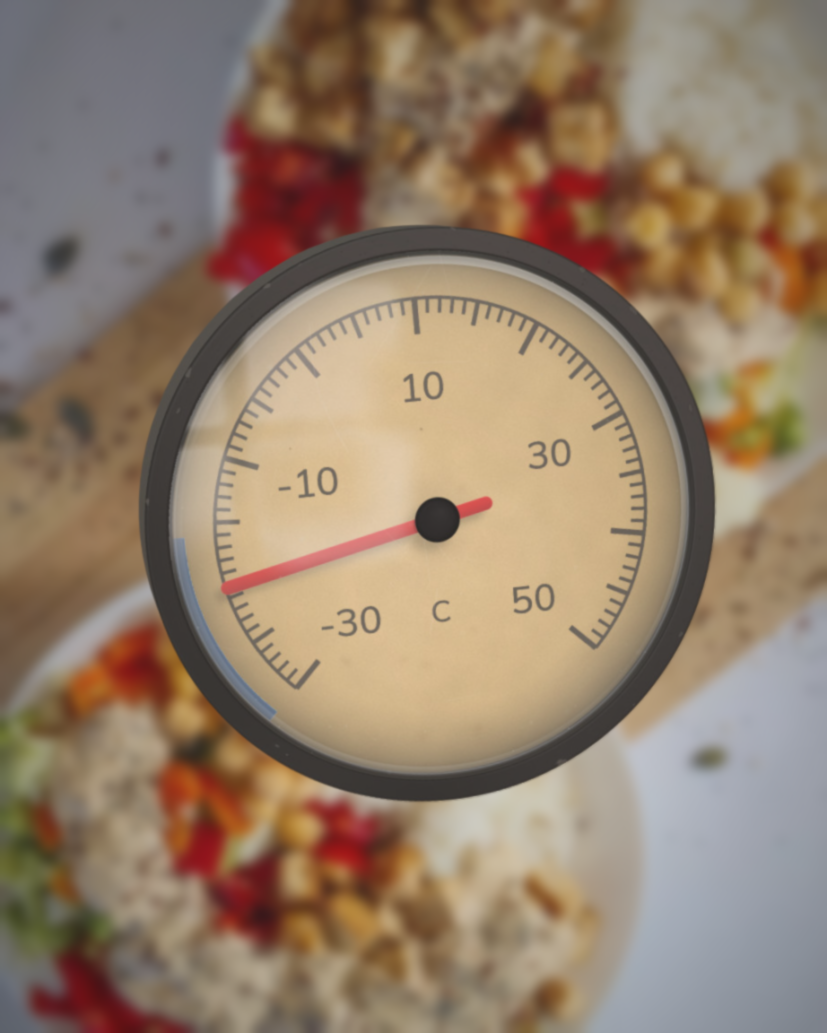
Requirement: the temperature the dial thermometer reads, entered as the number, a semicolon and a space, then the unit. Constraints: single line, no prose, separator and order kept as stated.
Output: -20; °C
